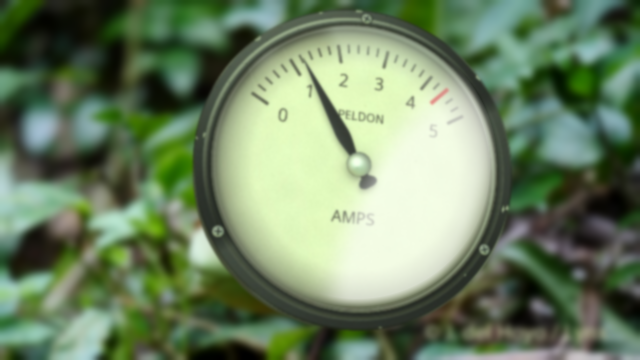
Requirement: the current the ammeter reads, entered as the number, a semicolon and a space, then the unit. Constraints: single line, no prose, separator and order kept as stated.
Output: 1.2; A
